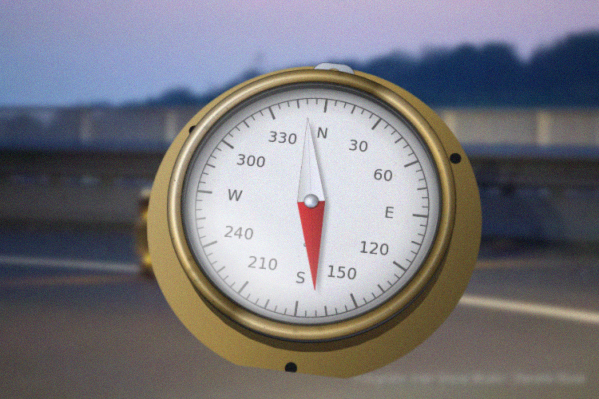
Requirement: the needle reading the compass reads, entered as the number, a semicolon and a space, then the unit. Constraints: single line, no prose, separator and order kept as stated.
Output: 170; °
